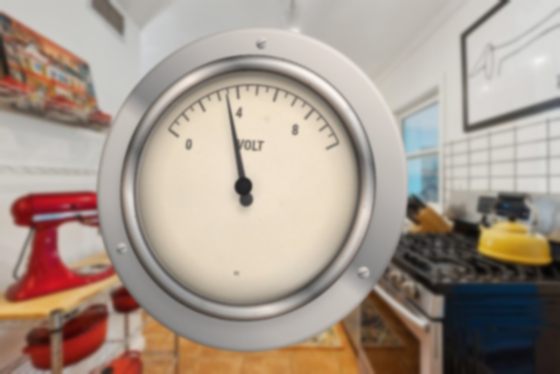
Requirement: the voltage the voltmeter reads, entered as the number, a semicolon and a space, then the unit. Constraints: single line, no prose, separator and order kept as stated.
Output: 3.5; V
